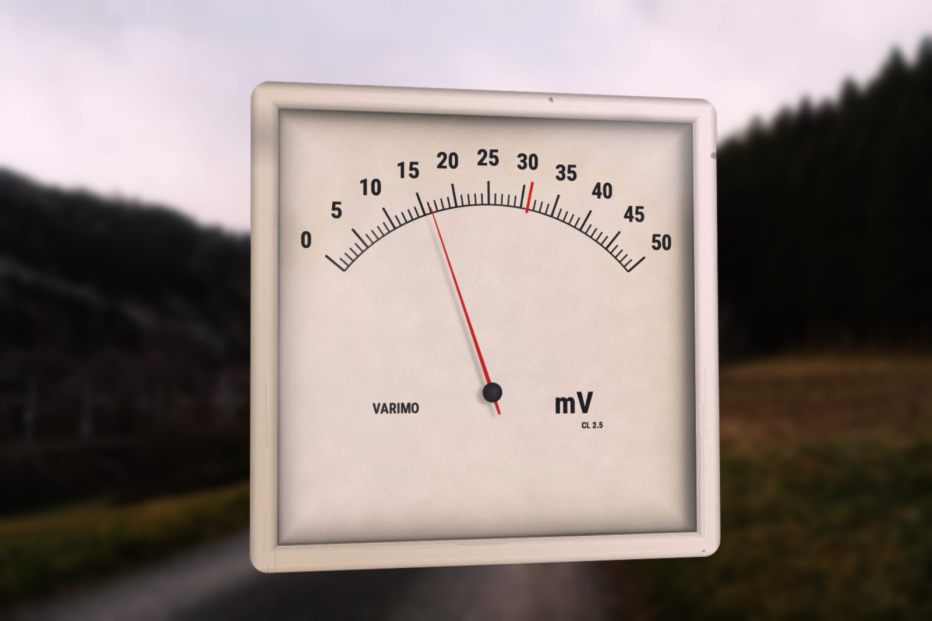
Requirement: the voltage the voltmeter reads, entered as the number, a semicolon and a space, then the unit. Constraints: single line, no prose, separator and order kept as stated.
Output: 16; mV
